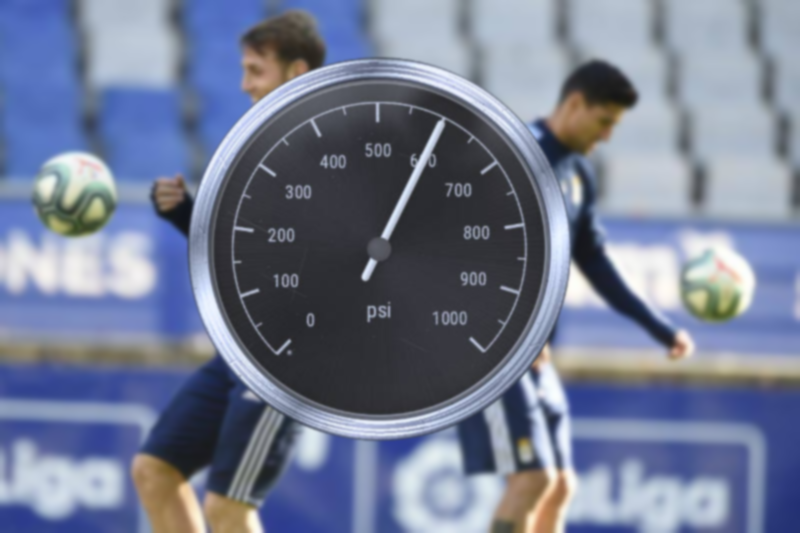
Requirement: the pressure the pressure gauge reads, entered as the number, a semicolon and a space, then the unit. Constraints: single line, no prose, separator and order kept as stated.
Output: 600; psi
